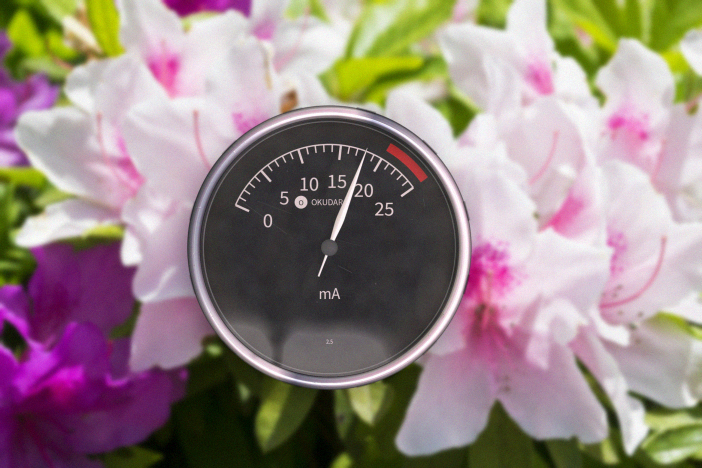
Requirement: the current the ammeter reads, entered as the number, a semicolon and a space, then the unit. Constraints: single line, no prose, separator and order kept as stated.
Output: 18; mA
